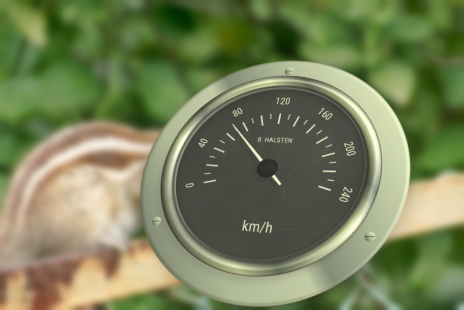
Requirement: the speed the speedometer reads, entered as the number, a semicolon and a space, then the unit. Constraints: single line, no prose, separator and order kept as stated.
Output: 70; km/h
